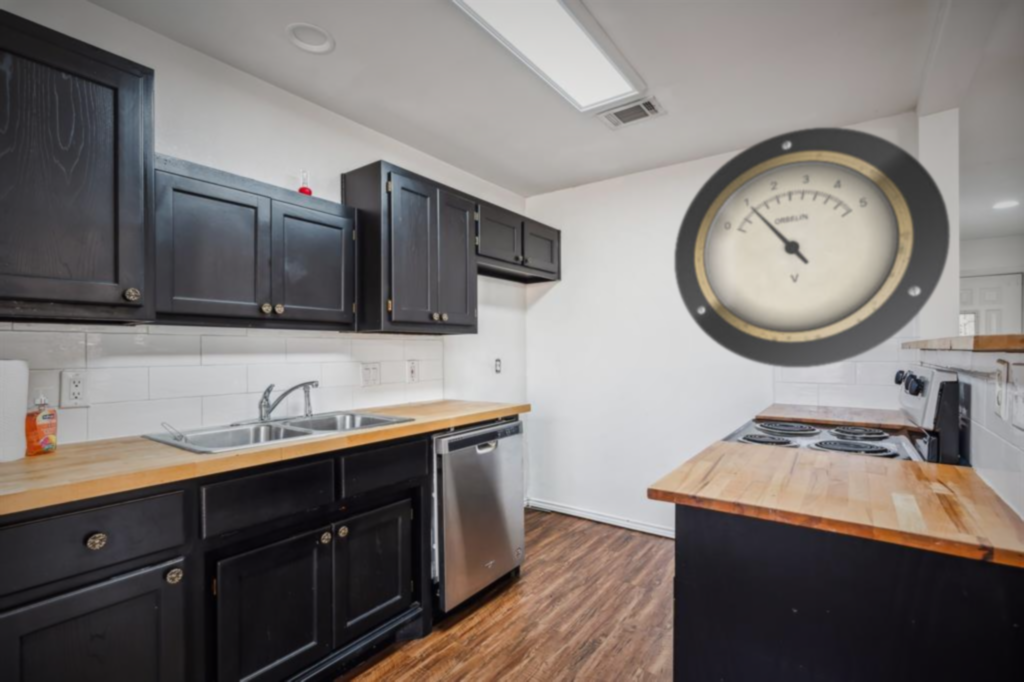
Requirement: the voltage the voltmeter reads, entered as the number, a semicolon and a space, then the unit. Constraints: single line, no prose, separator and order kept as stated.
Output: 1; V
